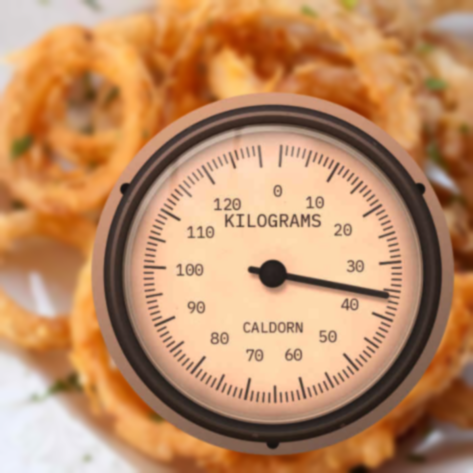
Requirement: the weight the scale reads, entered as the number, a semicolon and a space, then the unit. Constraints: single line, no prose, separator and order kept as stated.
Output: 36; kg
